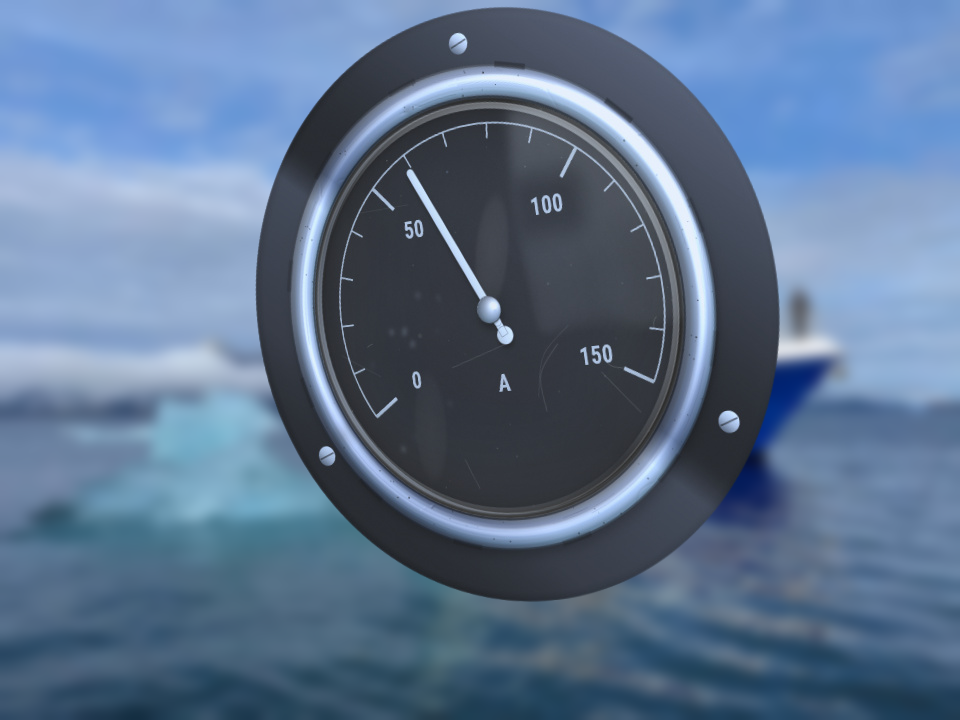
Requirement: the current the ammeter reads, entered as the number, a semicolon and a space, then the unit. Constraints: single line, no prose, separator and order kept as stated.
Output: 60; A
